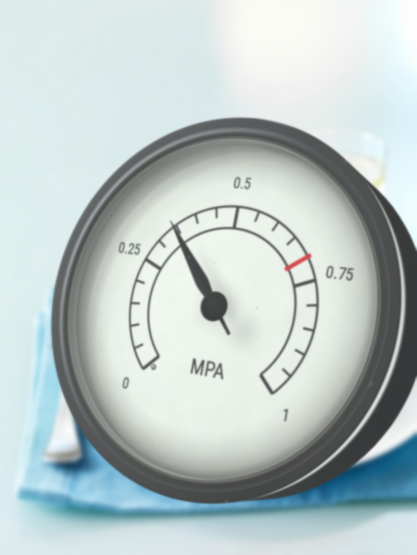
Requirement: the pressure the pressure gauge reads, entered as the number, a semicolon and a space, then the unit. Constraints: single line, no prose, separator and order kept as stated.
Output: 0.35; MPa
